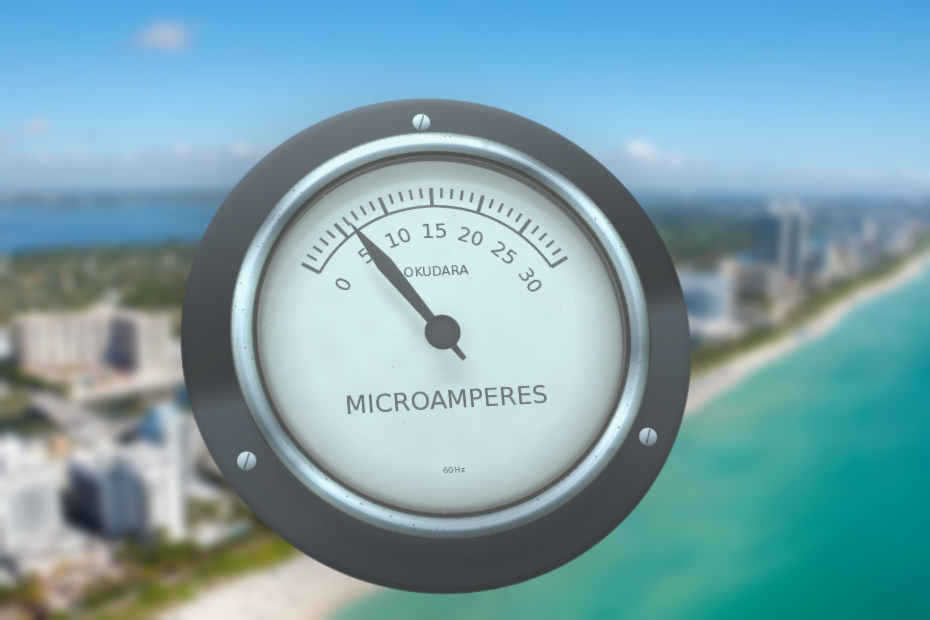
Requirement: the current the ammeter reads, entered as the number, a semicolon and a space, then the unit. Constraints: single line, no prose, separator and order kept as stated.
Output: 6; µA
